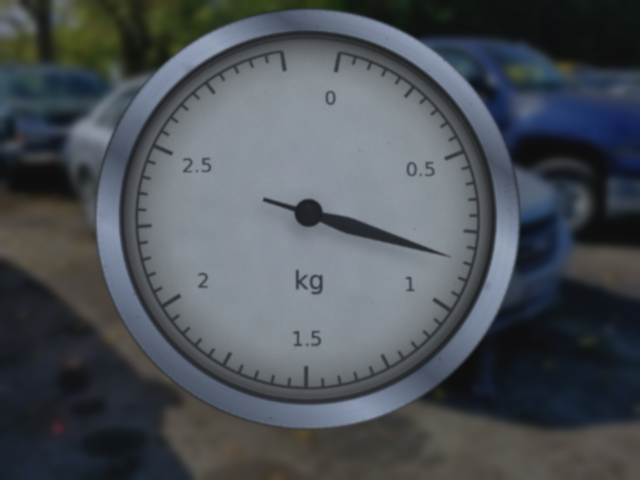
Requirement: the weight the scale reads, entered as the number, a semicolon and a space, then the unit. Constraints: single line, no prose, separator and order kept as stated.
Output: 0.85; kg
